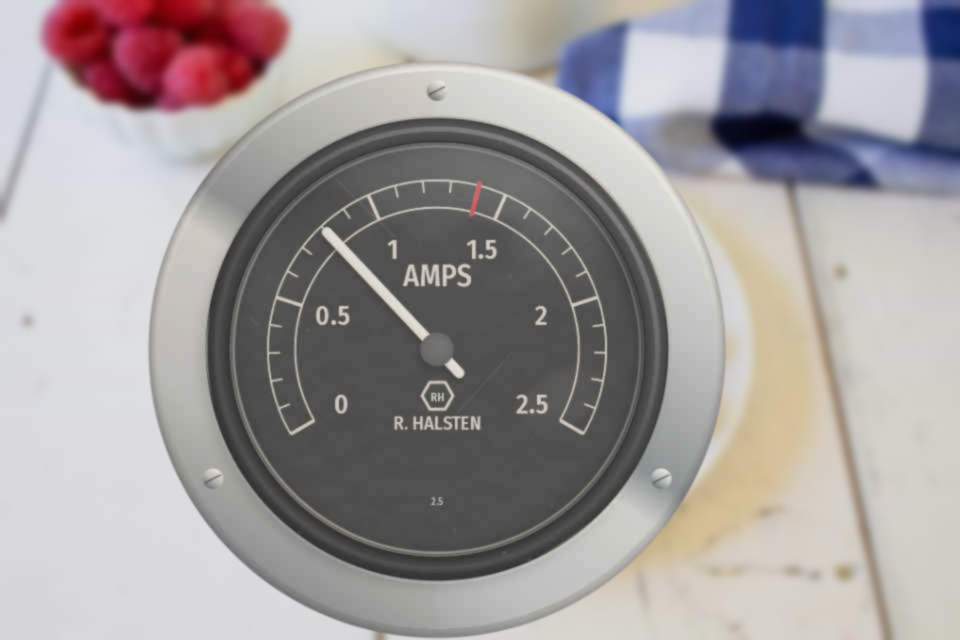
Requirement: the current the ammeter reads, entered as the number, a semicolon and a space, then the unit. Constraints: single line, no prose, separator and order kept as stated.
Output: 0.8; A
